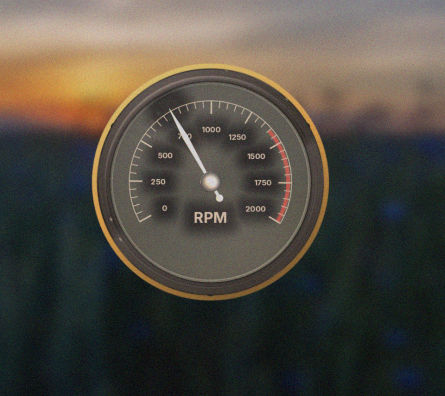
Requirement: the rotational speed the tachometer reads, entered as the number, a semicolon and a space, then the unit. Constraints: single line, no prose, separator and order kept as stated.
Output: 750; rpm
